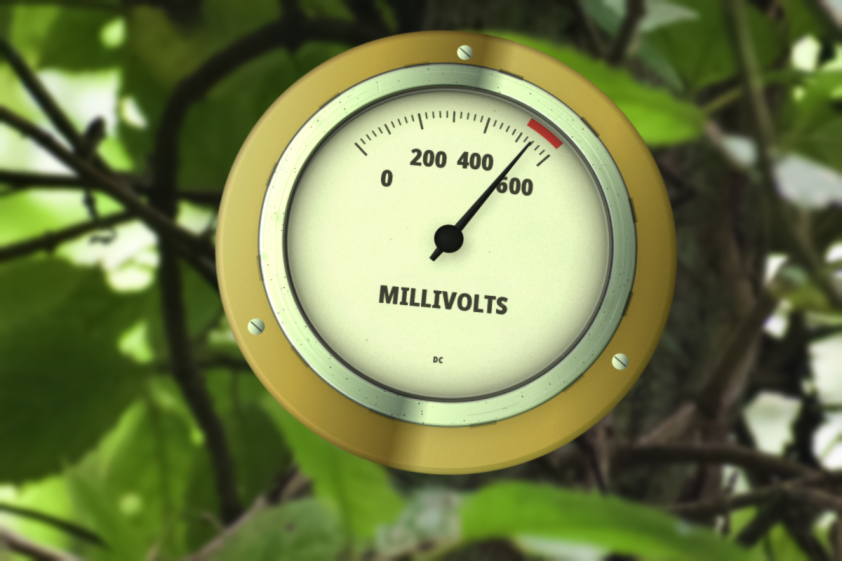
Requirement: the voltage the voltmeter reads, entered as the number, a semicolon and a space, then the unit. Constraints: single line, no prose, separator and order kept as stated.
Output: 540; mV
